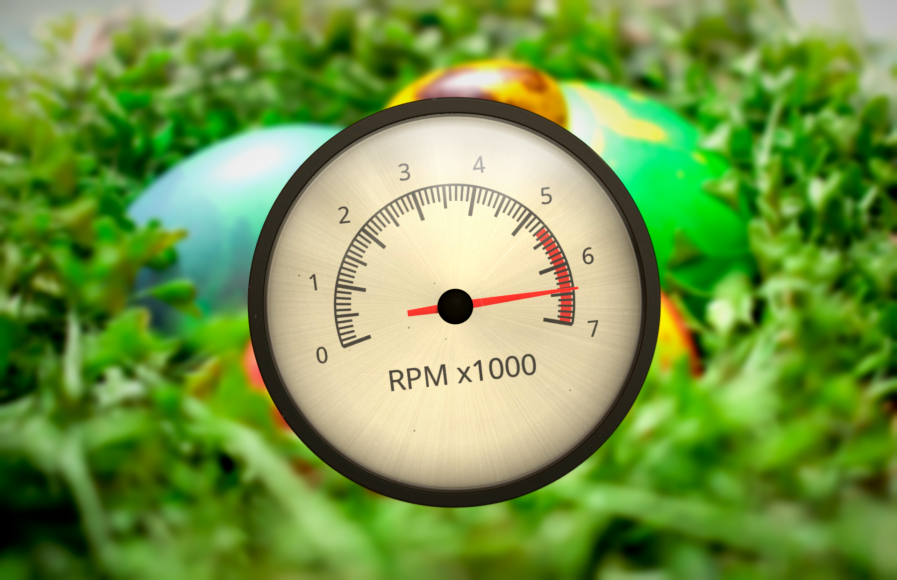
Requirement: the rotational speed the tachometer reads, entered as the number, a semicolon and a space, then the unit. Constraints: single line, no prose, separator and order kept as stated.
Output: 6400; rpm
